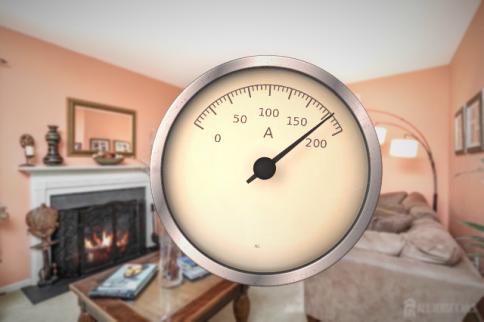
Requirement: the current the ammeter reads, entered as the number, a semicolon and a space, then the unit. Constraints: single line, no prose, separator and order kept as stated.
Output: 180; A
